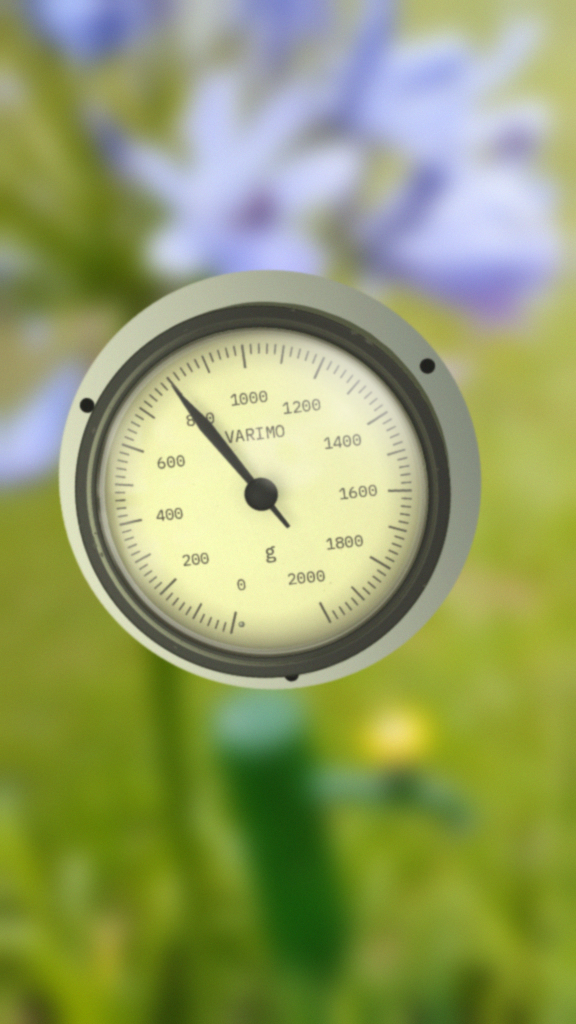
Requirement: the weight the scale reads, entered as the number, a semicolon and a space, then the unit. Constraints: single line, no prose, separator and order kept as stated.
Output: 800; g
